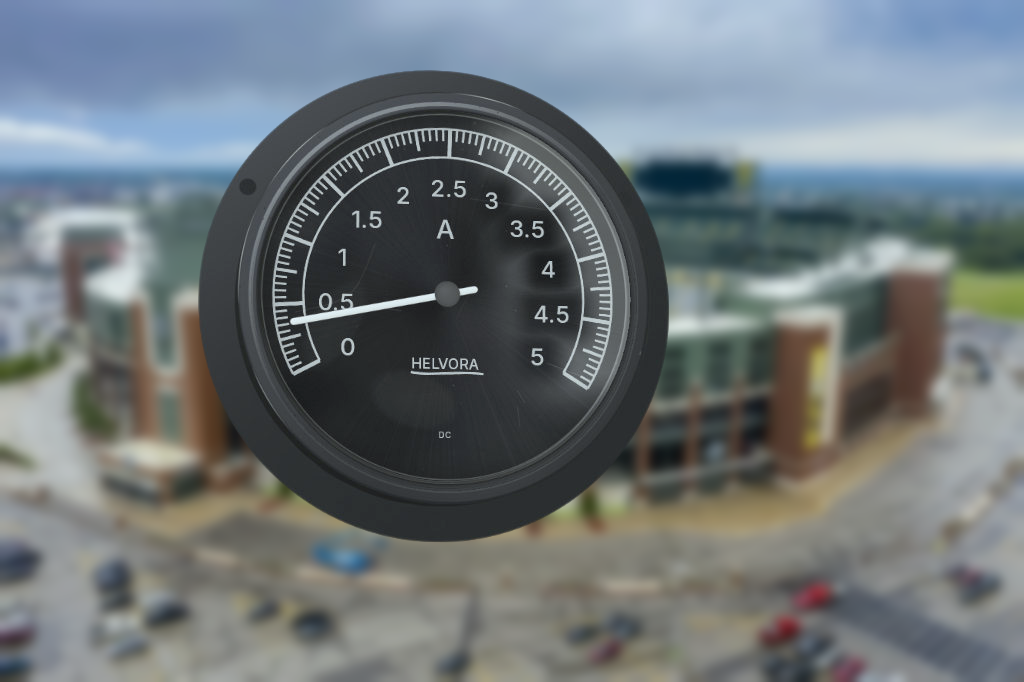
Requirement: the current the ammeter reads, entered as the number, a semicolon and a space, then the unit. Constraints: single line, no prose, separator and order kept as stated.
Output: 0.35; A
